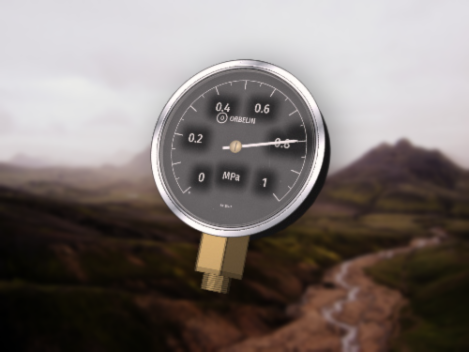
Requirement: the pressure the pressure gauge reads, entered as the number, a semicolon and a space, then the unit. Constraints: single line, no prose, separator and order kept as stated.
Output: 0.8; MPa
